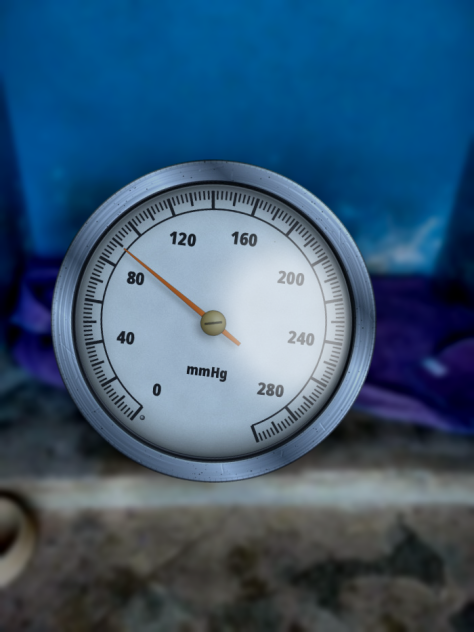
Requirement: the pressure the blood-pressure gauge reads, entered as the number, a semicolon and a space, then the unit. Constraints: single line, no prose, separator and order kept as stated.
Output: 90; mmHg
